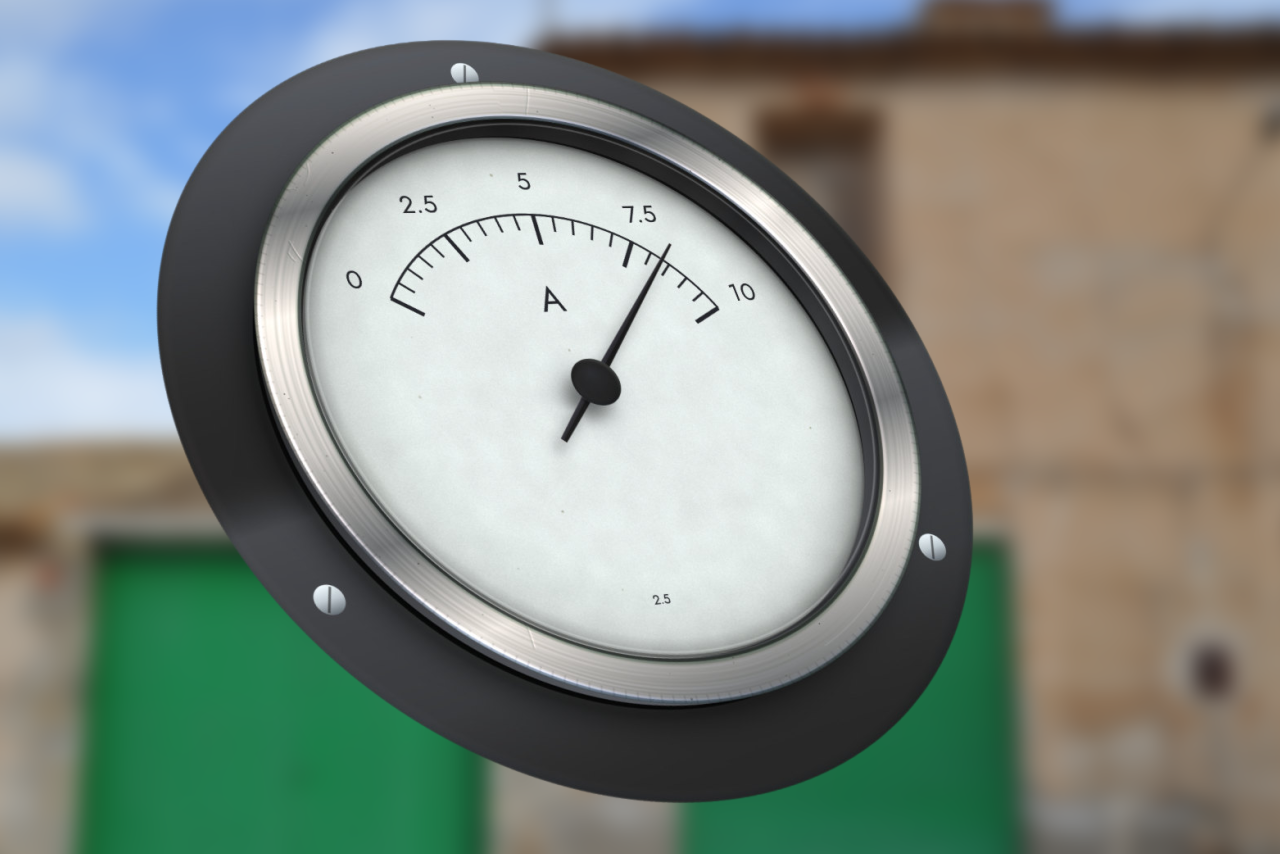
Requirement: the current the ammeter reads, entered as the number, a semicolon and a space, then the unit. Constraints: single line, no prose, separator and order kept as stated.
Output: 8.25; A
